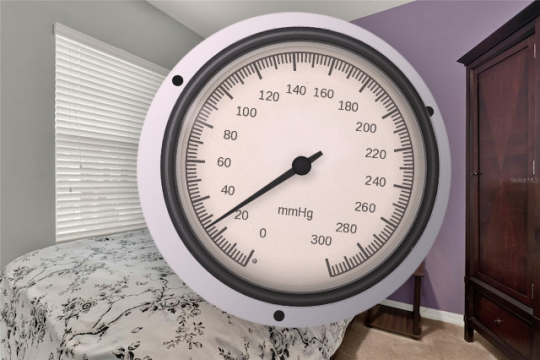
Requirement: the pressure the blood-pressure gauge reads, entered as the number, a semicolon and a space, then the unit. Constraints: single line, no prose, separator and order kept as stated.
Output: 26; mmHg
